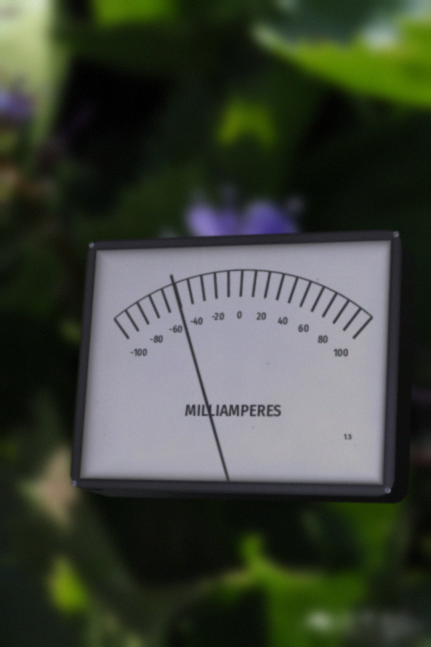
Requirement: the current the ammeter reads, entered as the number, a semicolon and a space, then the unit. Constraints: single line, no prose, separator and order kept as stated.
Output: -50; mA
